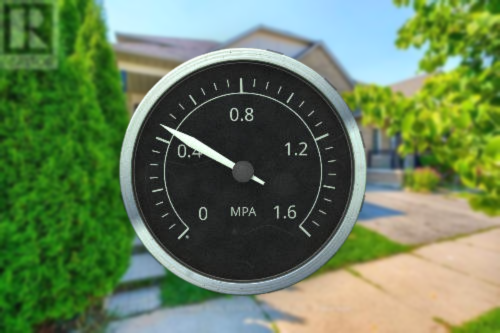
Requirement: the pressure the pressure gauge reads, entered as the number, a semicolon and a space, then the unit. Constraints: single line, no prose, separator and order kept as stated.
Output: 0.45; MPa
